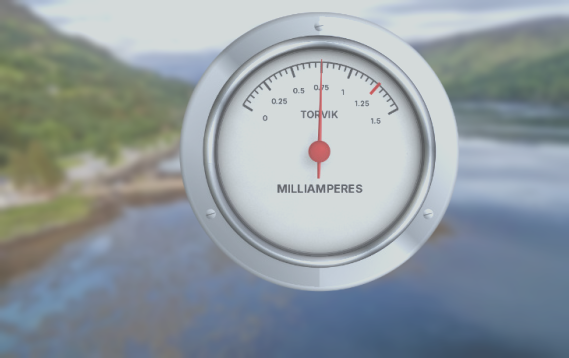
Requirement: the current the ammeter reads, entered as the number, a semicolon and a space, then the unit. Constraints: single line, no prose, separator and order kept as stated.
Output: 0.75; mA
